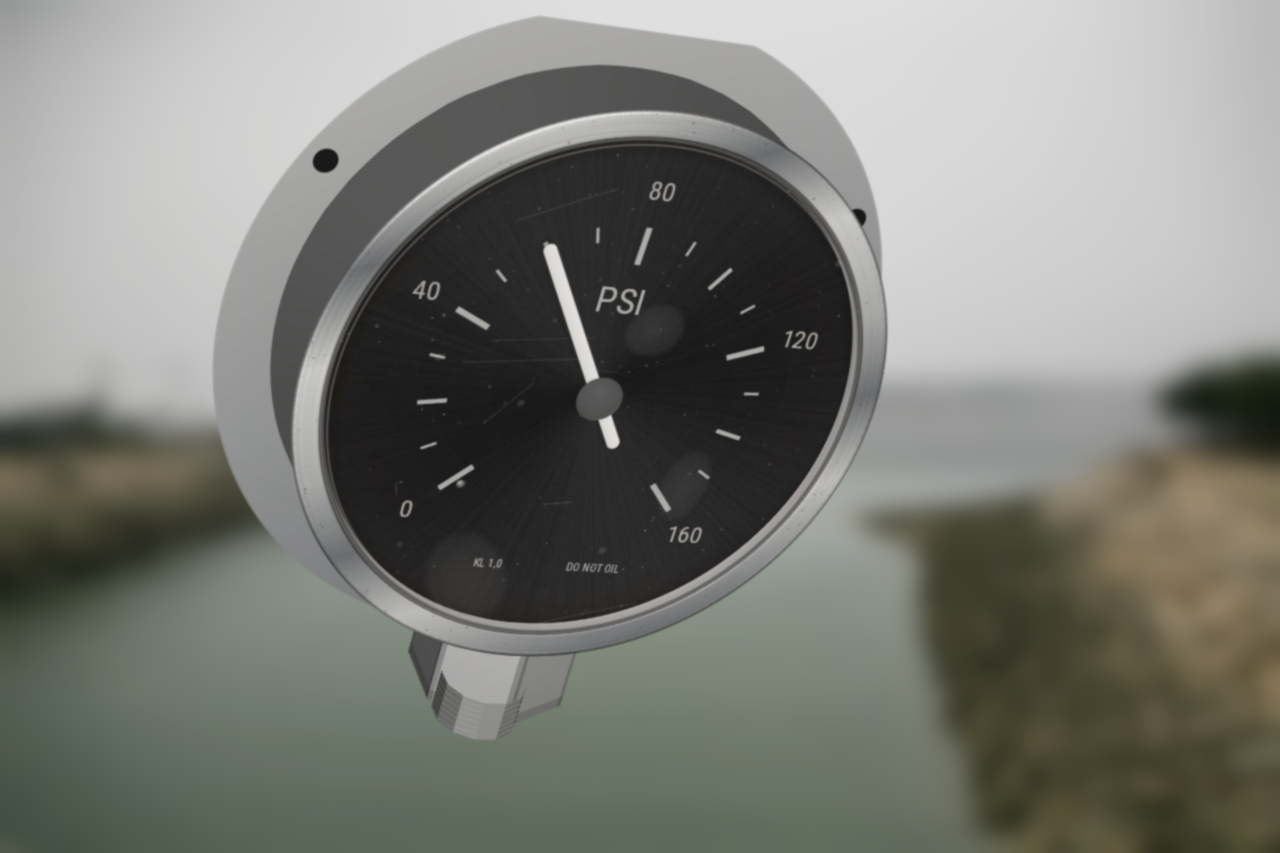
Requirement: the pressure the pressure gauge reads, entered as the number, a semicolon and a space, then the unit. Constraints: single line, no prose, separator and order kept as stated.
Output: 60; psi
